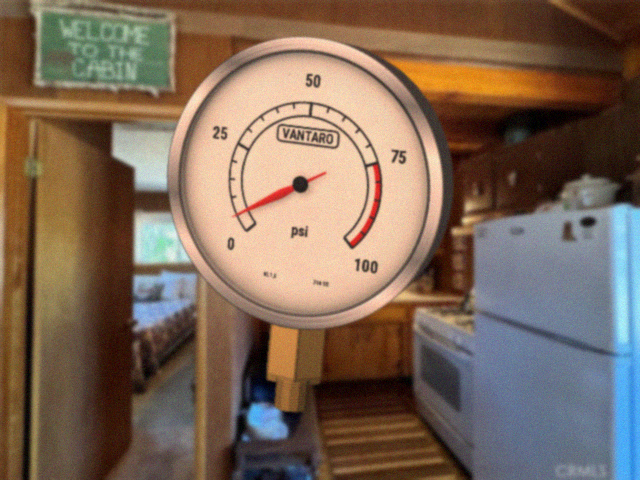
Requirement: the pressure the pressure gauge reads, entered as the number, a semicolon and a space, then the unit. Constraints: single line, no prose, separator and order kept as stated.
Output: 5; psi
